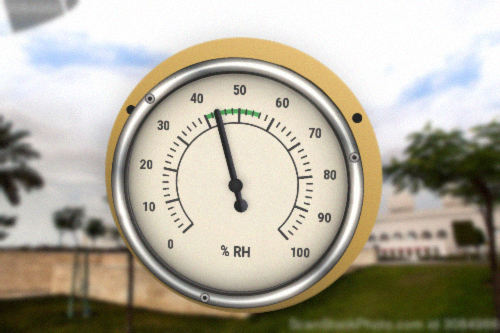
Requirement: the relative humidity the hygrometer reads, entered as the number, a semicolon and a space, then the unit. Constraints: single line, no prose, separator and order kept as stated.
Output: 44; %
